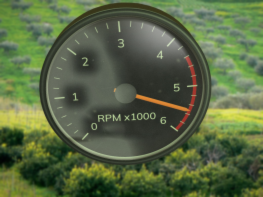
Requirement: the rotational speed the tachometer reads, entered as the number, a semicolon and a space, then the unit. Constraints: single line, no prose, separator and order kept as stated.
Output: 5500; rpm
